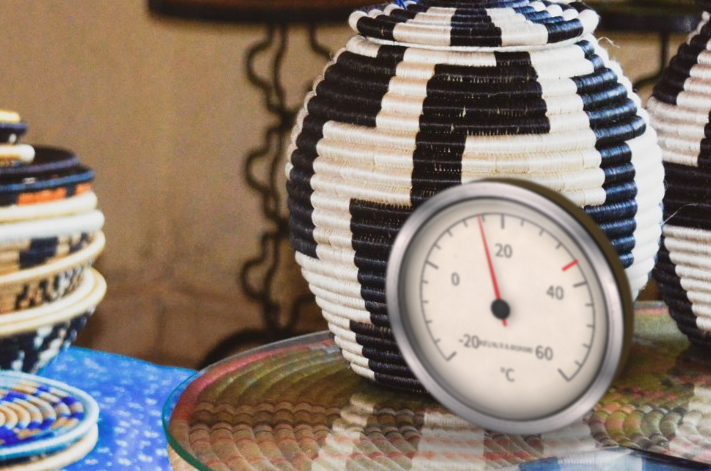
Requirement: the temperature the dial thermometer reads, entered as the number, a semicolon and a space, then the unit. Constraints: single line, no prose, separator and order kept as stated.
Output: 16; °C
